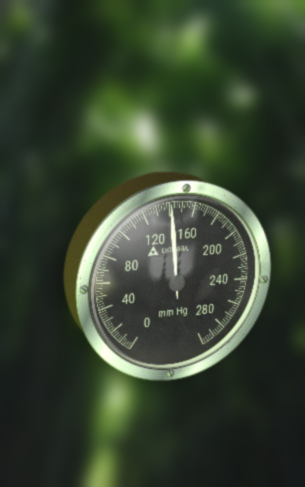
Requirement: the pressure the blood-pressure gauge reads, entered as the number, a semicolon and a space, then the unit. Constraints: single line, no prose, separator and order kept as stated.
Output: 140; mmHg
